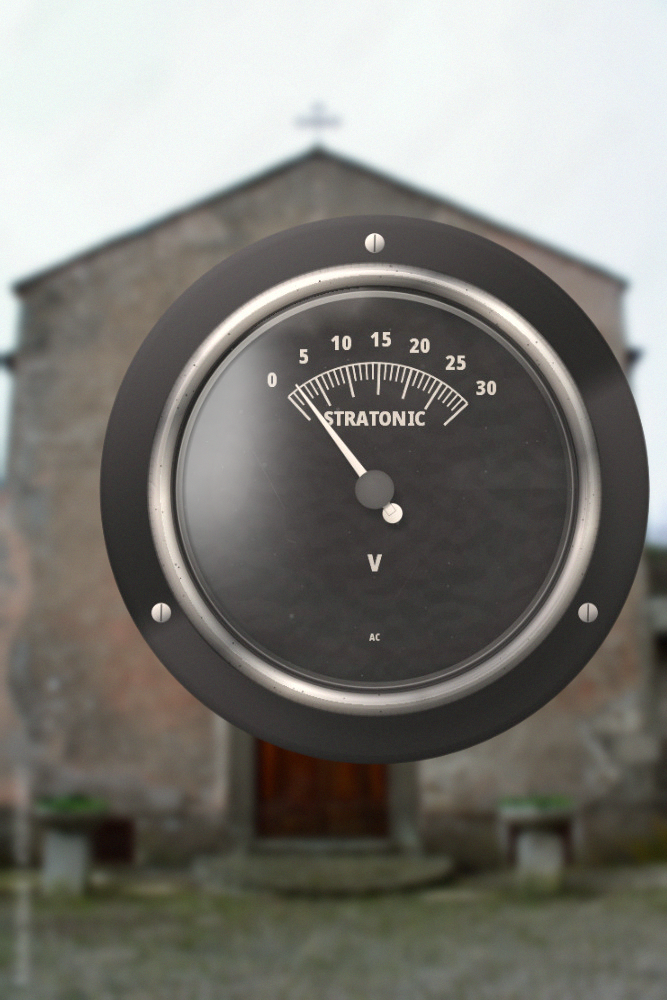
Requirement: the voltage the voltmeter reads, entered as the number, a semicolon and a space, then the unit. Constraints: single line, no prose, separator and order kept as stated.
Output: 2; V
